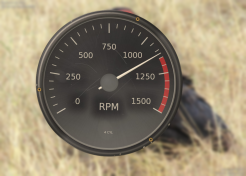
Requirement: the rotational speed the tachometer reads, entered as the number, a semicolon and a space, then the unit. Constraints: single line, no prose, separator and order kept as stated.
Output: 1125; rpm
